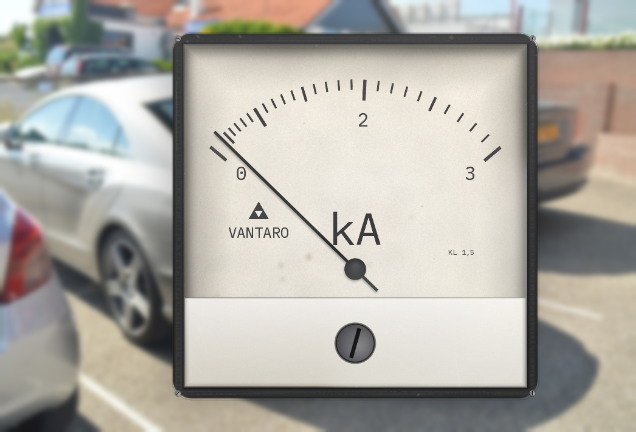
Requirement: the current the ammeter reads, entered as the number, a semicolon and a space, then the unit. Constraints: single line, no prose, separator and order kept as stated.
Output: 0.4; kA
